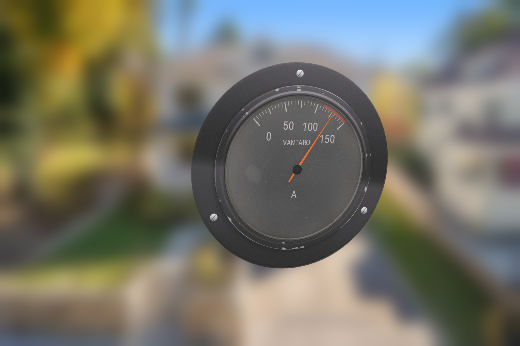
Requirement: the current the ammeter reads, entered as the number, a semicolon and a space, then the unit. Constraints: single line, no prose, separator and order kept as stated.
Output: 125; A
